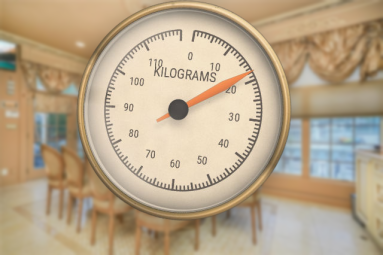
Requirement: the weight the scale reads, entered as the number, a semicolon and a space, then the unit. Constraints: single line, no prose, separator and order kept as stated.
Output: 18; kg
